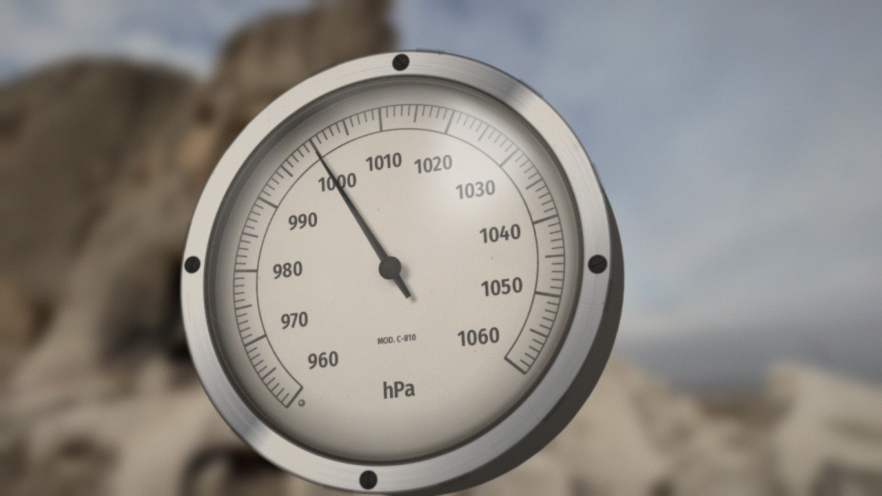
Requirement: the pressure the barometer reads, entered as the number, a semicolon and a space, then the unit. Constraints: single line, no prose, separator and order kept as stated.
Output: 1000; hPa
